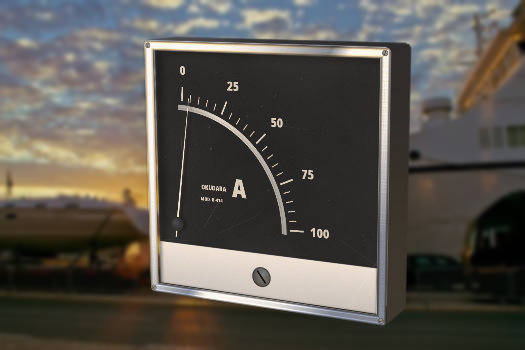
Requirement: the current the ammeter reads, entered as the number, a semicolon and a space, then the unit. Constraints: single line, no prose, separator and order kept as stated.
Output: 5; A
